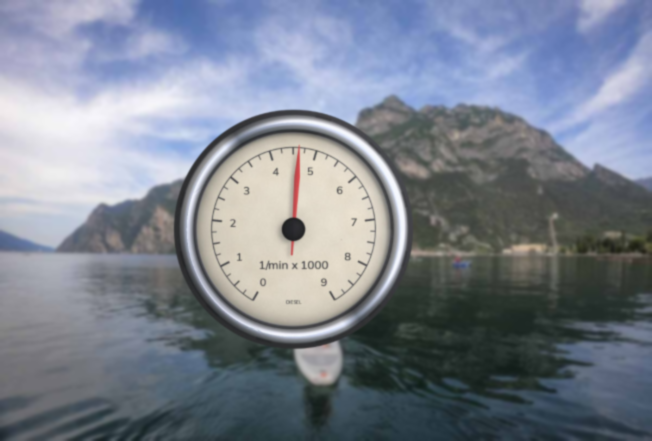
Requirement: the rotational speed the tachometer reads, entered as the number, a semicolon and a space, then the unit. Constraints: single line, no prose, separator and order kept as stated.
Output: 4625; rpm
